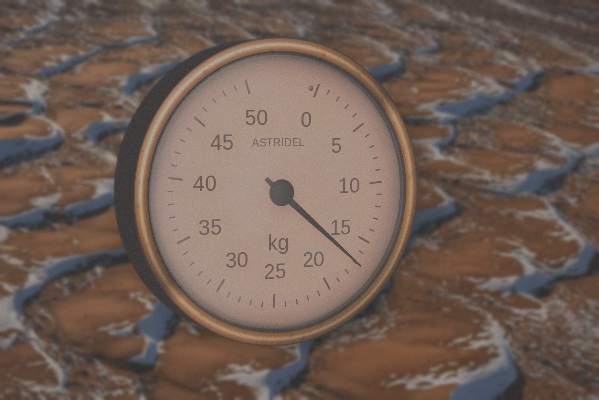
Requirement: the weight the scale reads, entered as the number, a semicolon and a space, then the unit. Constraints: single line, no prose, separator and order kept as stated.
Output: 17; kg
